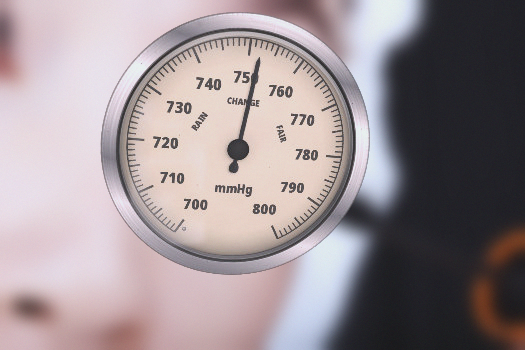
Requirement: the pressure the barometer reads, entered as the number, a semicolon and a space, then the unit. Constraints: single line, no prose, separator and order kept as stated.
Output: 752; mmHg
